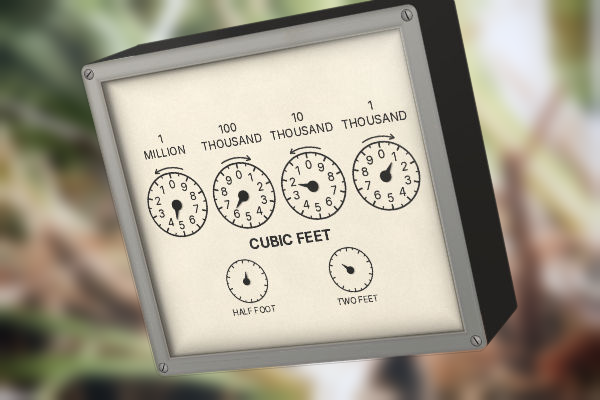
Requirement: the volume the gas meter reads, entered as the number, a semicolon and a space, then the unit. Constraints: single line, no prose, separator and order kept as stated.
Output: 462100; ft³
